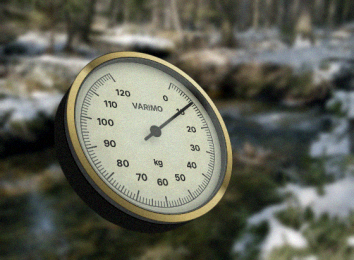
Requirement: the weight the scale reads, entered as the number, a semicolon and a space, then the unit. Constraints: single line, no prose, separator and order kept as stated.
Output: 10; kg
